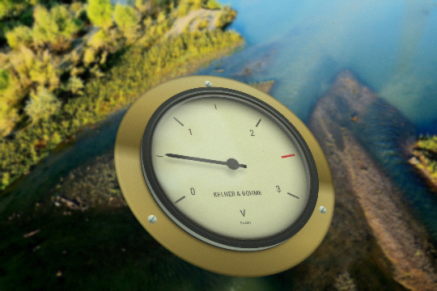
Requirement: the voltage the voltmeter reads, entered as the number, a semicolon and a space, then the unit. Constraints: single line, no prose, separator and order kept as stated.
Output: 0.5; V
